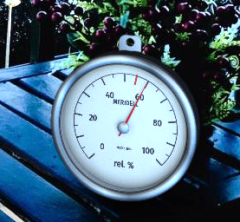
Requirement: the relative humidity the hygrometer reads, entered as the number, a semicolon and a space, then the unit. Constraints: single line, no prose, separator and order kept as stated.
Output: 60; %
